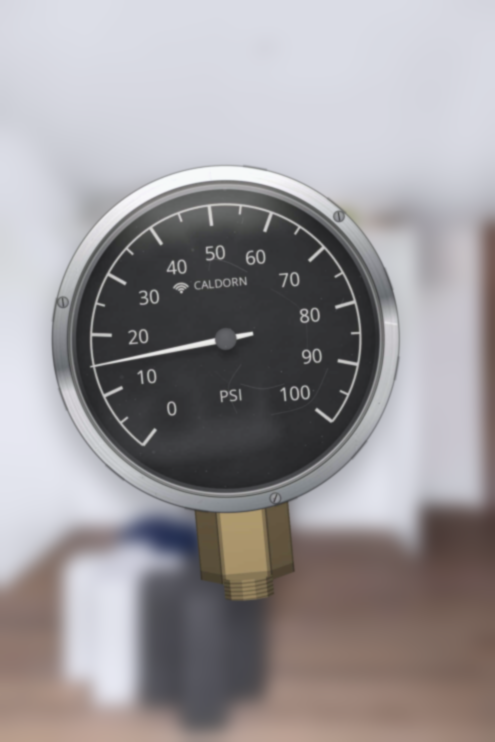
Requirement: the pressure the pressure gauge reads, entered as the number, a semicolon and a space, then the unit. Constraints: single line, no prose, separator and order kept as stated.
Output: 15; psi
